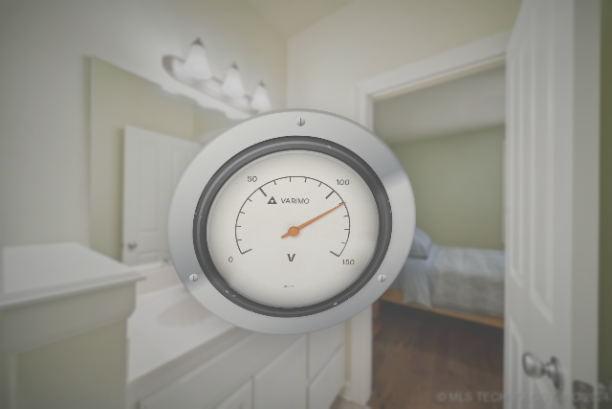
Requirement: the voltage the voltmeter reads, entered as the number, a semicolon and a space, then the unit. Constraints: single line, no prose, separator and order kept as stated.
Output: 110; V
